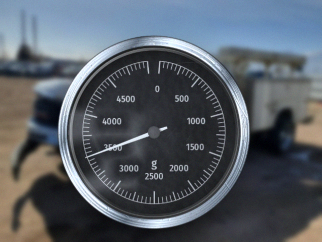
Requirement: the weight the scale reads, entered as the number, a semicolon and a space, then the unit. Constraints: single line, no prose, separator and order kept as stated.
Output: 3500; g
